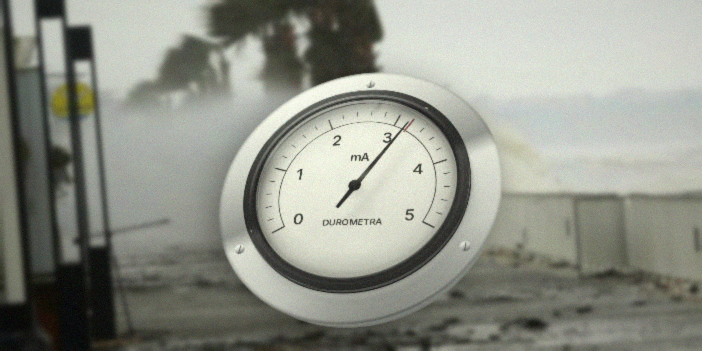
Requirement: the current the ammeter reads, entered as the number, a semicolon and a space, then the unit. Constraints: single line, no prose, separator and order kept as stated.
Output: 3.2; mA
